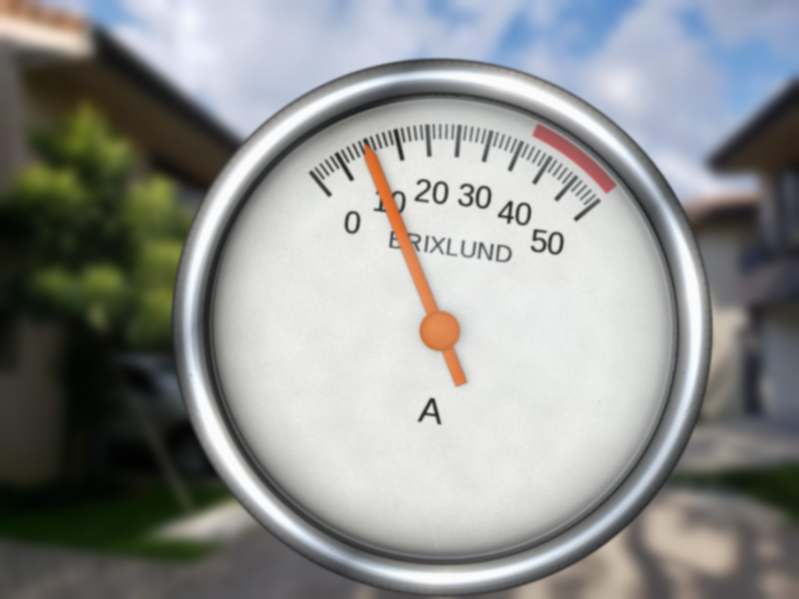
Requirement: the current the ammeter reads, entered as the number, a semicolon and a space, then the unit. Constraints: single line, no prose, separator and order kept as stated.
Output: 10; A
